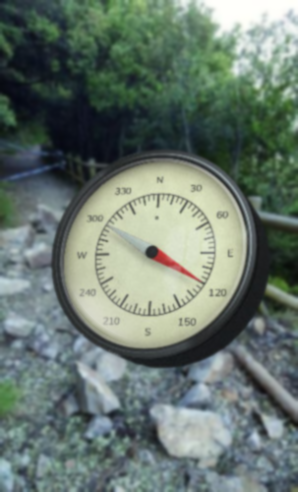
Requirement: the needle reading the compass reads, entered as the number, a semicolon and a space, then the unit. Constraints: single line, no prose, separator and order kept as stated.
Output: 120; °
